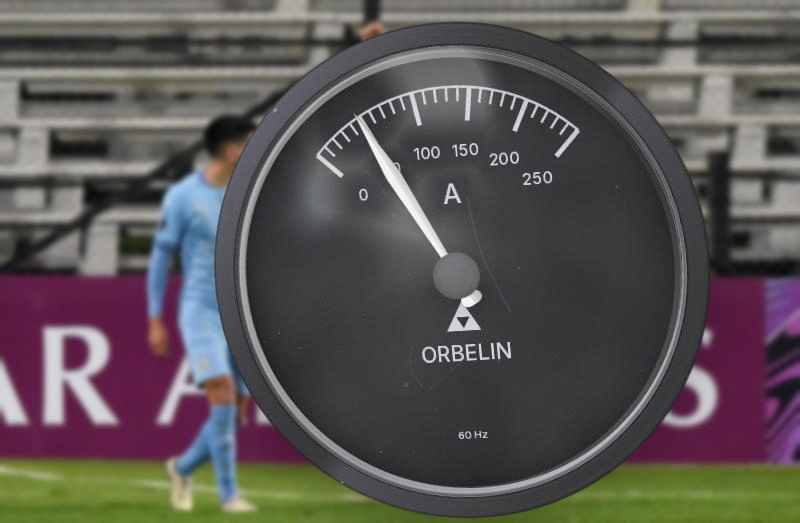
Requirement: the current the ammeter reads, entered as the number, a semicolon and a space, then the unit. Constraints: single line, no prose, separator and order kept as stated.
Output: 50; A
